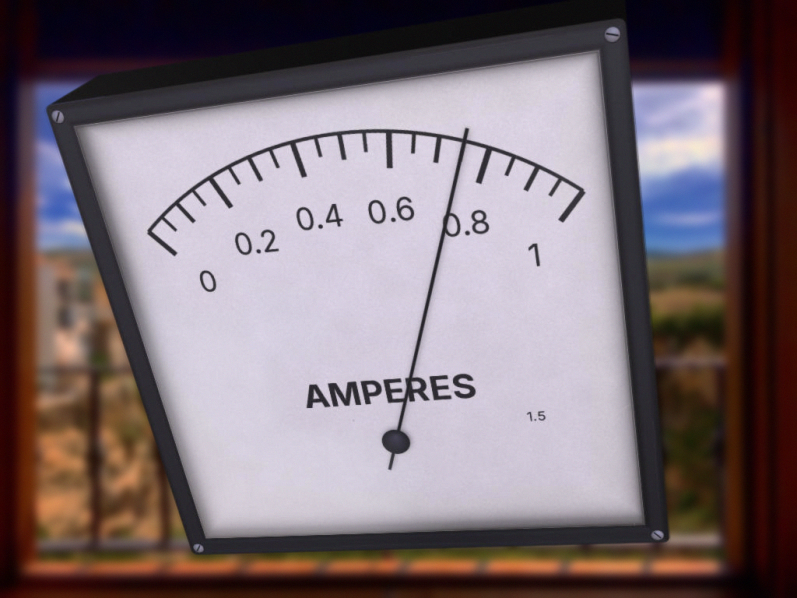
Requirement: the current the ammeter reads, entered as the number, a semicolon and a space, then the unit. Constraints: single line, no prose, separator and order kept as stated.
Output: 0.75; A
